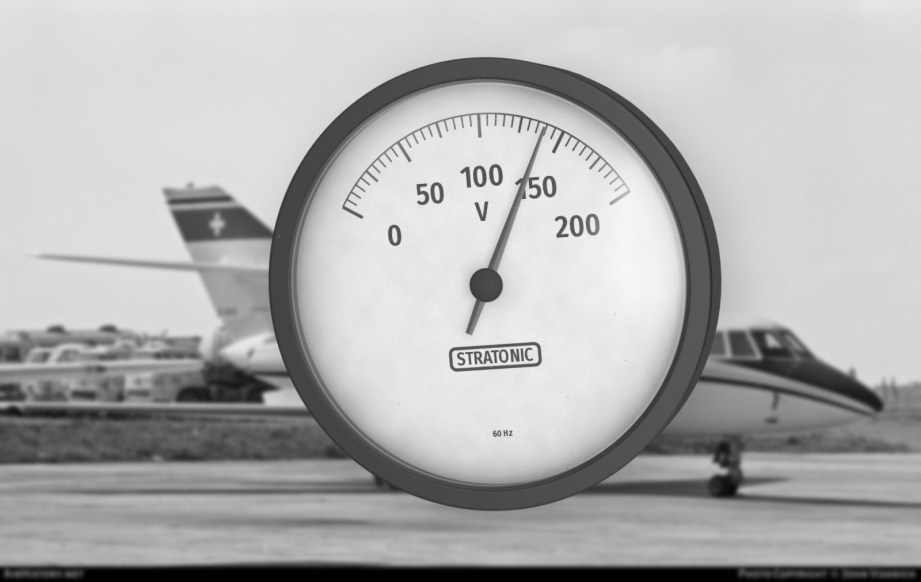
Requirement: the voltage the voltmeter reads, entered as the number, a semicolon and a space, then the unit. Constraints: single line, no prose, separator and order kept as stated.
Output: 140; V
